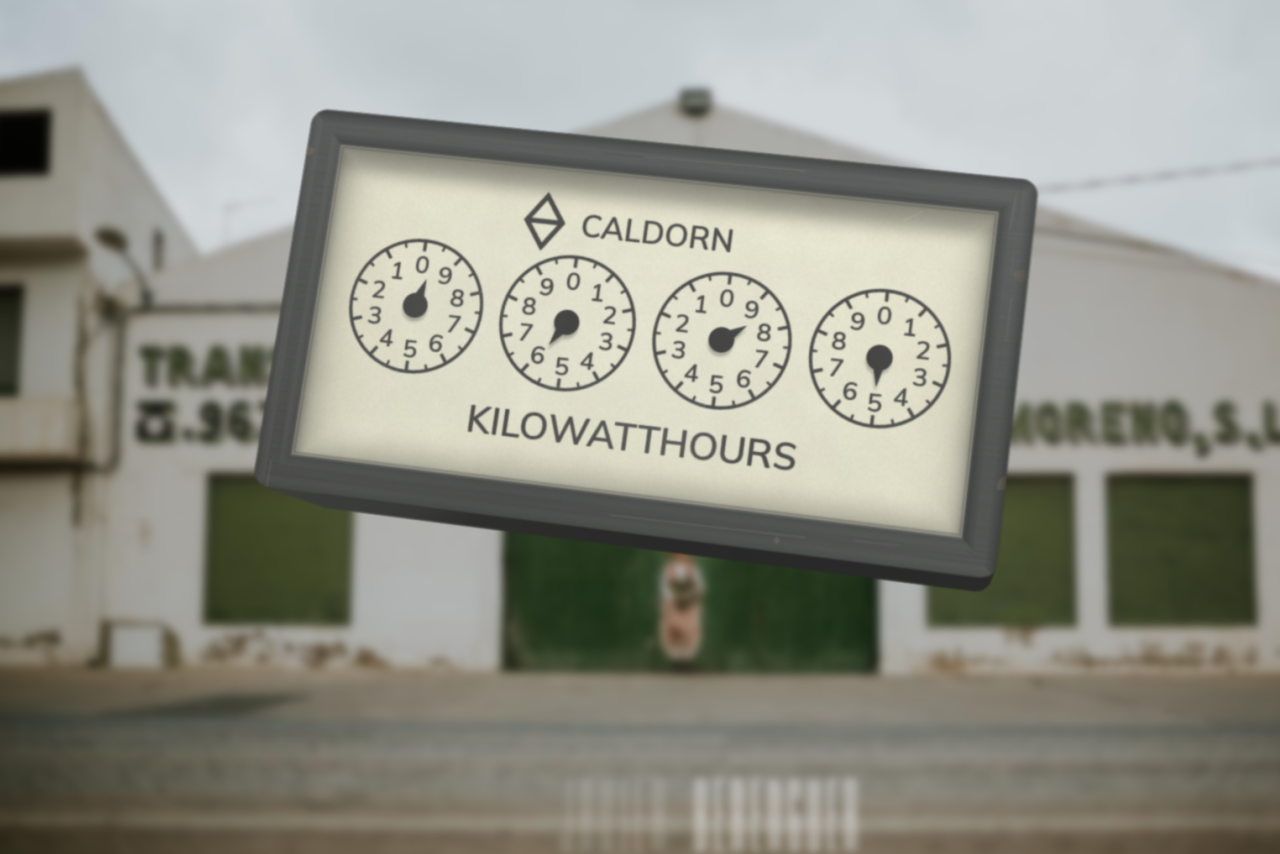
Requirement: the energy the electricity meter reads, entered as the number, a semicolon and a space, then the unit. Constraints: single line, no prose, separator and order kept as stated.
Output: 9585; kWh
